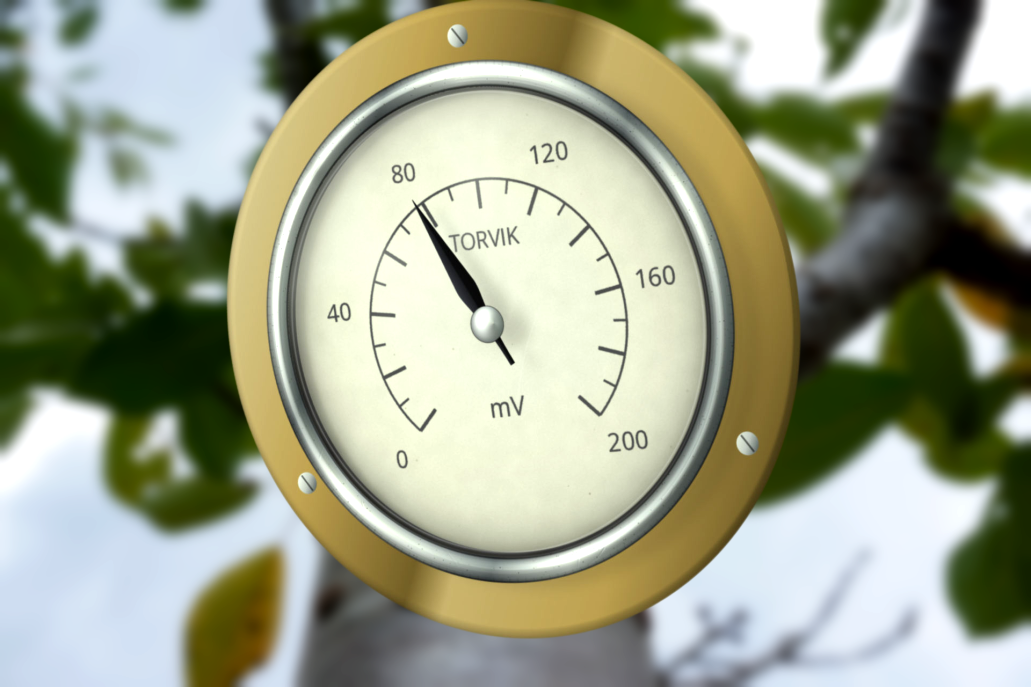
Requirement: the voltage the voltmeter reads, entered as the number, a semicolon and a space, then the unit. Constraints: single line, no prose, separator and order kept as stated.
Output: 80; mV
